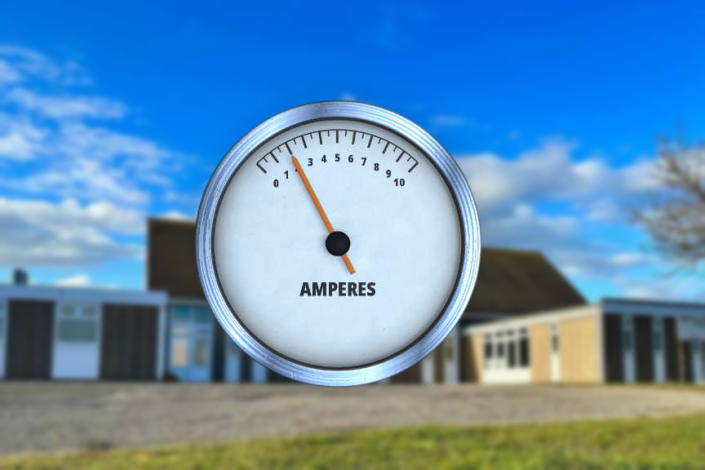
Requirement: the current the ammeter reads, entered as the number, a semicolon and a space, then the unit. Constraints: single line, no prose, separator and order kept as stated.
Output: 2; A
